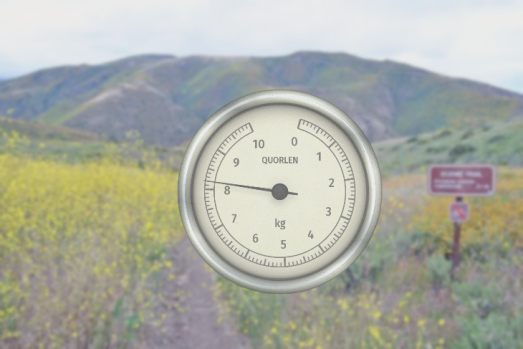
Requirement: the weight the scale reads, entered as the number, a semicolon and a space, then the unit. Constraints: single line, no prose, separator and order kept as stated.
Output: 8.2; kg
